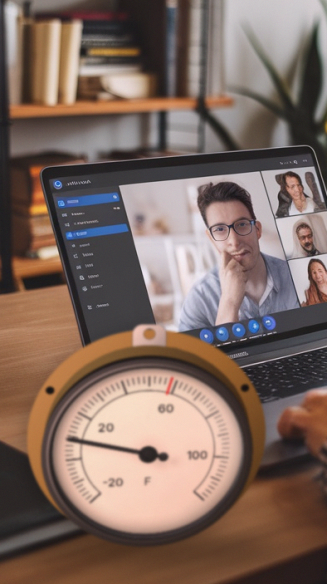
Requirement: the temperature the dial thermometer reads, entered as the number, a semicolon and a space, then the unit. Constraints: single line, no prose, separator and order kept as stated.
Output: 10; °F
